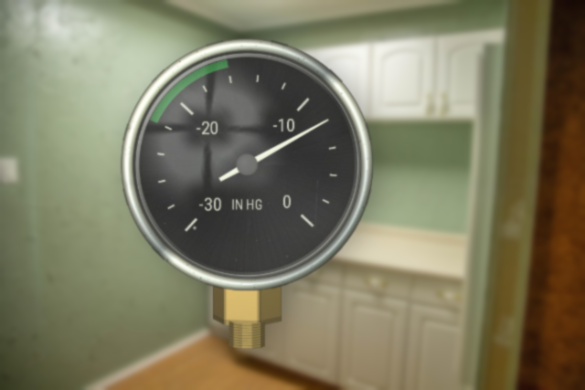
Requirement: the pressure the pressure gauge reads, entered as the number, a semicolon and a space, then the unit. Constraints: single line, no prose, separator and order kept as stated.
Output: -8; inHg
